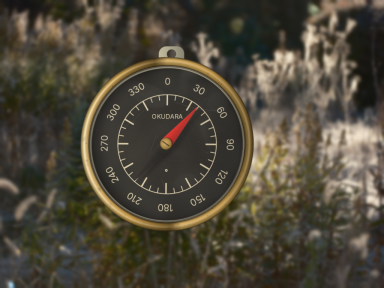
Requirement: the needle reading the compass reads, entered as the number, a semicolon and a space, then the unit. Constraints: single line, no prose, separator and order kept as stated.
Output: 40; °
